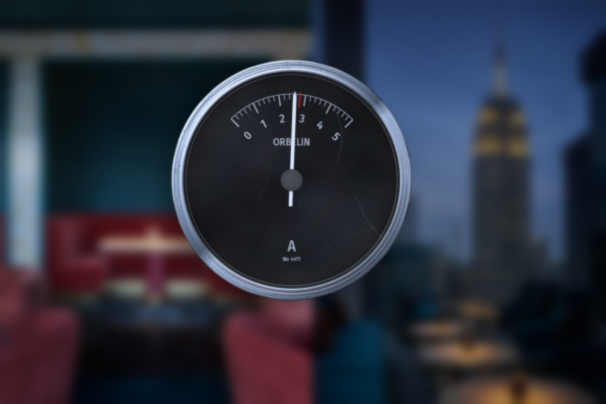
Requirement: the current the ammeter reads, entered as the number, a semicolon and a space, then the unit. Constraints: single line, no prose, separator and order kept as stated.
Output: 2.6; A
